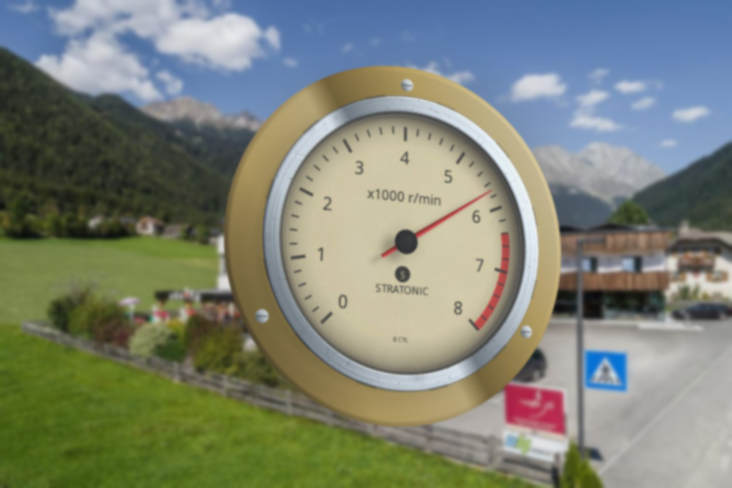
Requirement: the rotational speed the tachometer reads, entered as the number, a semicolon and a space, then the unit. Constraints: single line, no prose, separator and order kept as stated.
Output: 5700; rpm
